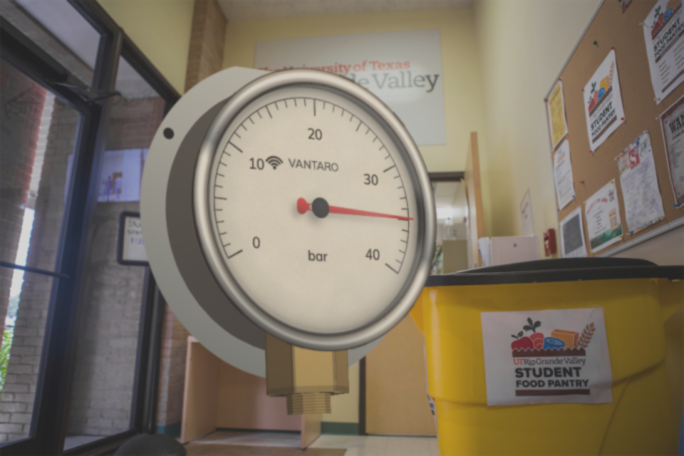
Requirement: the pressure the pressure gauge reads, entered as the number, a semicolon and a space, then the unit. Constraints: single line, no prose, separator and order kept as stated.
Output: 35; bar
